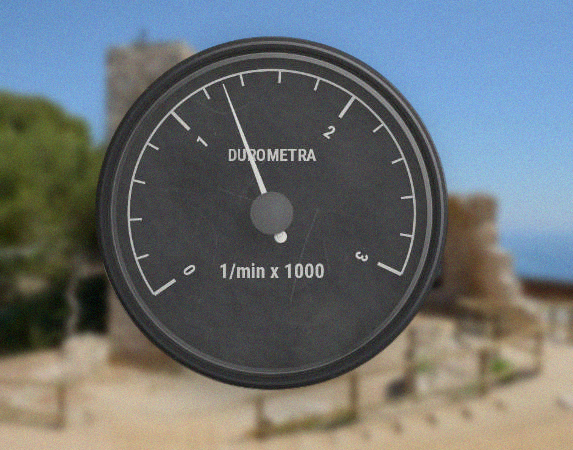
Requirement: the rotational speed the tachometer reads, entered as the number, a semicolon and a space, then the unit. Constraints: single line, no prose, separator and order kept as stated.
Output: 1300; rpm
